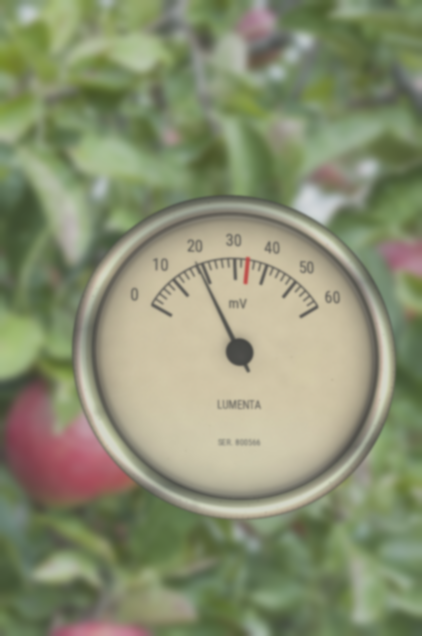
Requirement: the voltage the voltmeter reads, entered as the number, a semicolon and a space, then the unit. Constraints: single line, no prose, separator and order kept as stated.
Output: 18; mV
